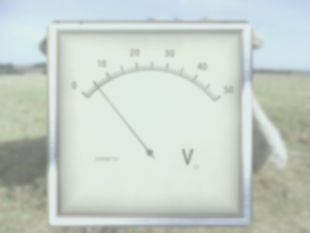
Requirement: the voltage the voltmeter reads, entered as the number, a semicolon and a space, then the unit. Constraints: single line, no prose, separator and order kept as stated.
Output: 5; V
